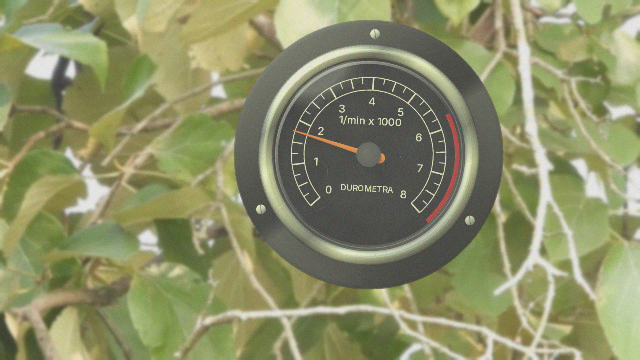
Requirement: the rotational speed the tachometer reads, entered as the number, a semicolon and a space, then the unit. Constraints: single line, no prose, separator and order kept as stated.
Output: 1750; rpm
